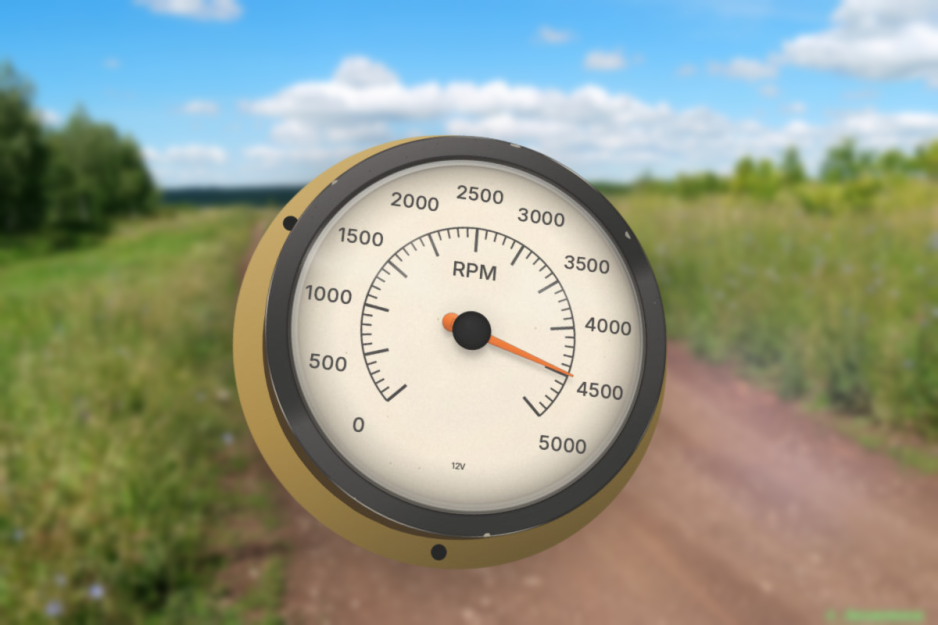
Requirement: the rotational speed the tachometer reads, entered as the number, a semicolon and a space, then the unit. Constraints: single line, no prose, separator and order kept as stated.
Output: 4500; rpm
